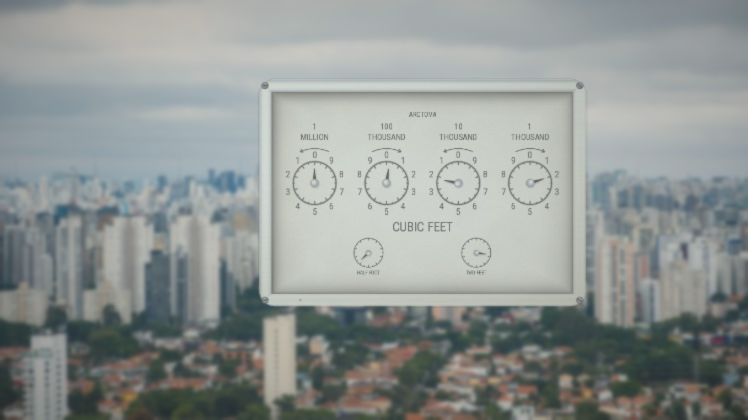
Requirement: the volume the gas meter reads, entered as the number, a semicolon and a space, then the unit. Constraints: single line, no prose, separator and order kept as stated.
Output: 2200; ft³
